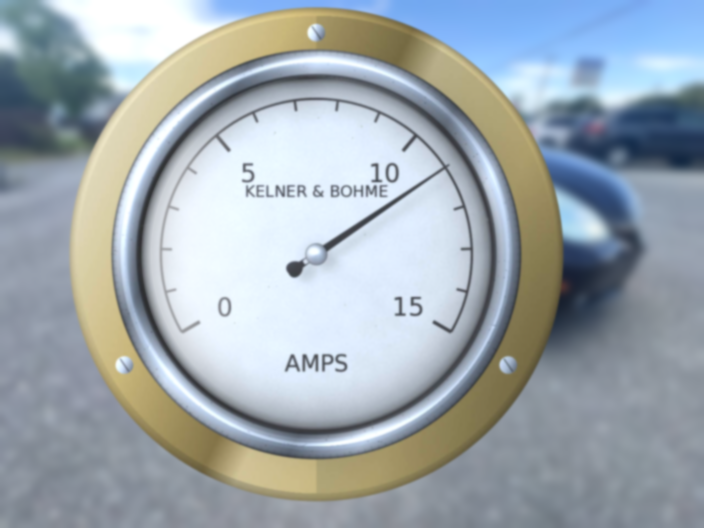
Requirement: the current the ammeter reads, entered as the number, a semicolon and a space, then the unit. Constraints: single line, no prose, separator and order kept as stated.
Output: 11; A
